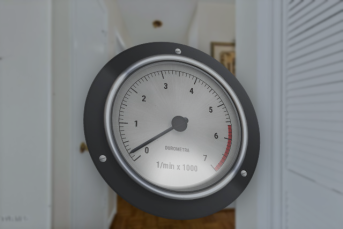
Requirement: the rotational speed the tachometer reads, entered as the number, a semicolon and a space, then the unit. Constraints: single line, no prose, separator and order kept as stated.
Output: 200; rpm
